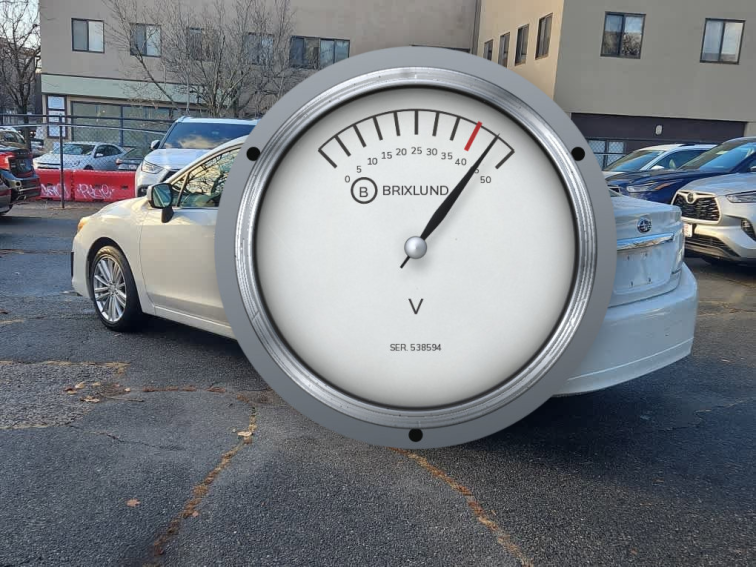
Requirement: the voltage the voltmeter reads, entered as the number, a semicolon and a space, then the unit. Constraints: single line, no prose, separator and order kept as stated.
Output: 45; V
